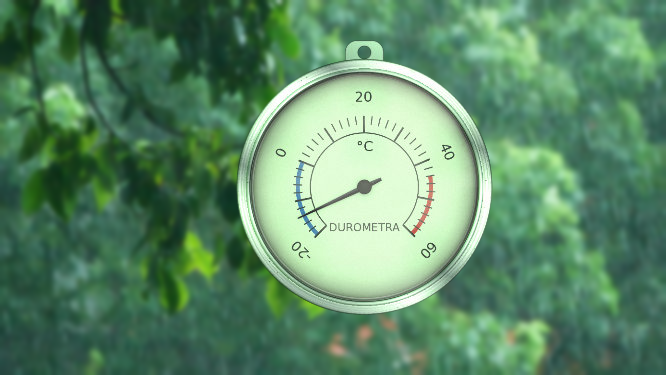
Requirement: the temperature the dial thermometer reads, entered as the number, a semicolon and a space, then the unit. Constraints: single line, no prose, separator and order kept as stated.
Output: -14; °C
